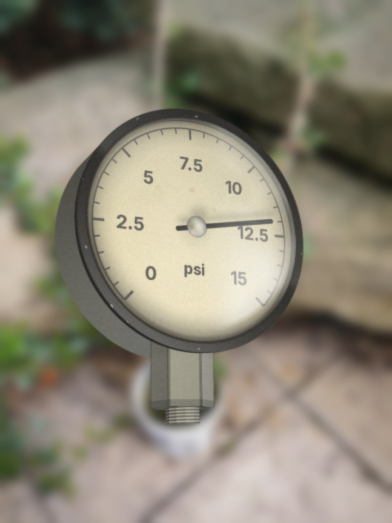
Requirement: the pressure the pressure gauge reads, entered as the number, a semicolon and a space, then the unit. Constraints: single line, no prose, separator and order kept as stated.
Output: 12; psi
